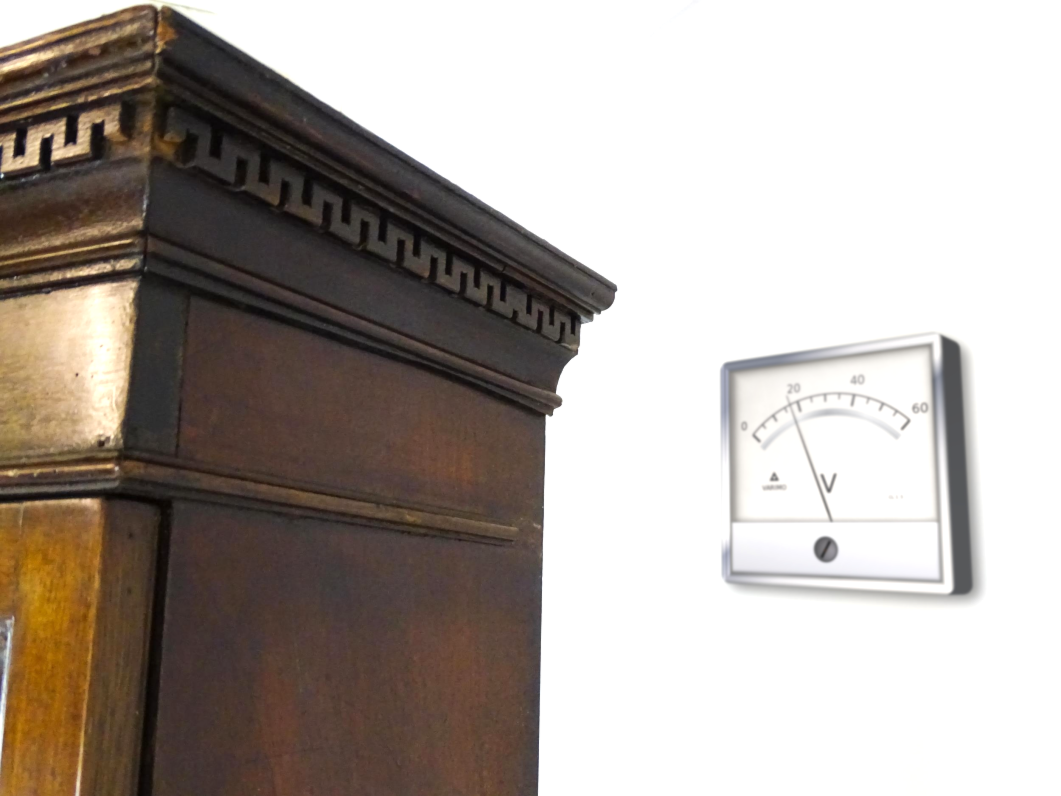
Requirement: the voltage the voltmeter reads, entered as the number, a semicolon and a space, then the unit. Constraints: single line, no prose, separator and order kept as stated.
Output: 17.5; V
